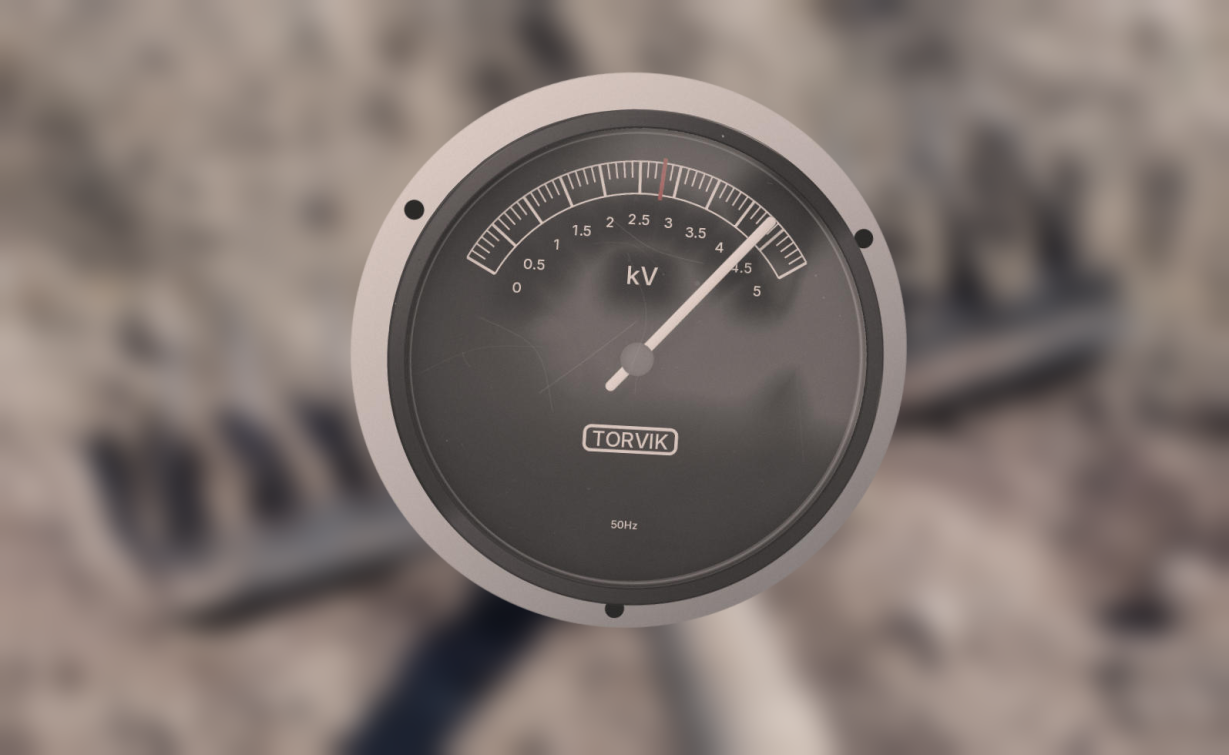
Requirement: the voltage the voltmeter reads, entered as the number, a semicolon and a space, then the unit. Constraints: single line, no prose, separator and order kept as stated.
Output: 4.3; kV
